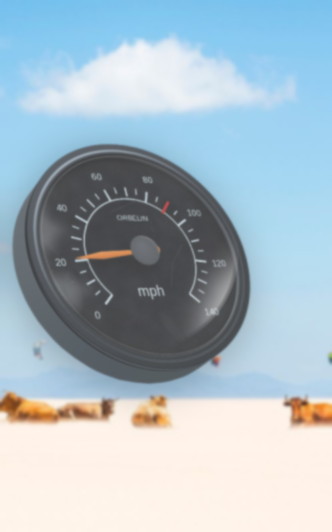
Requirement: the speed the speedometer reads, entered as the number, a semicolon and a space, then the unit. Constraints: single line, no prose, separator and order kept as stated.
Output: 20; mph
